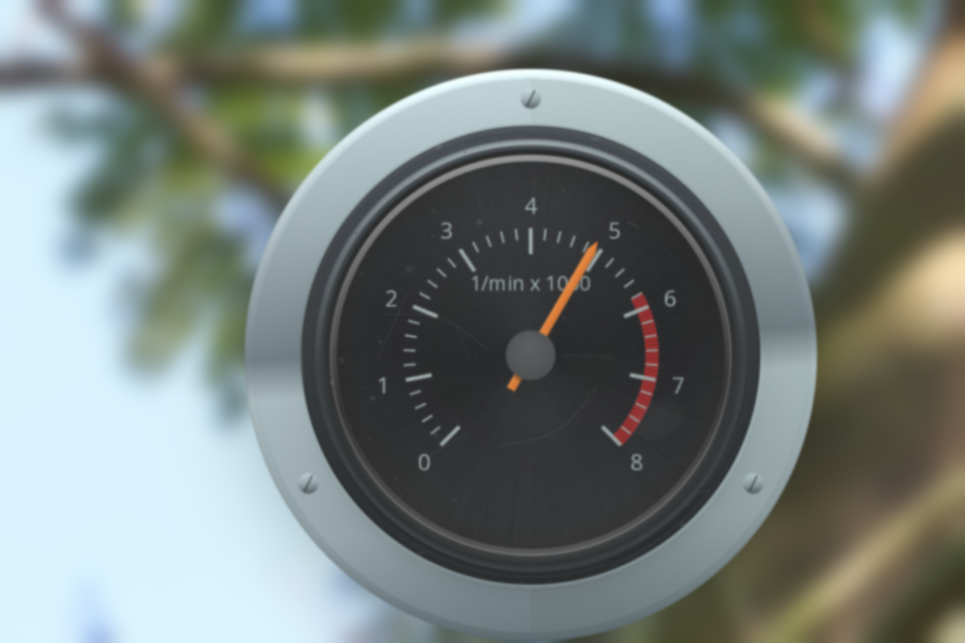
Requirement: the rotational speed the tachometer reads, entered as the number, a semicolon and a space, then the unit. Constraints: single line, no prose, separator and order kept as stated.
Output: 4900; rpm
